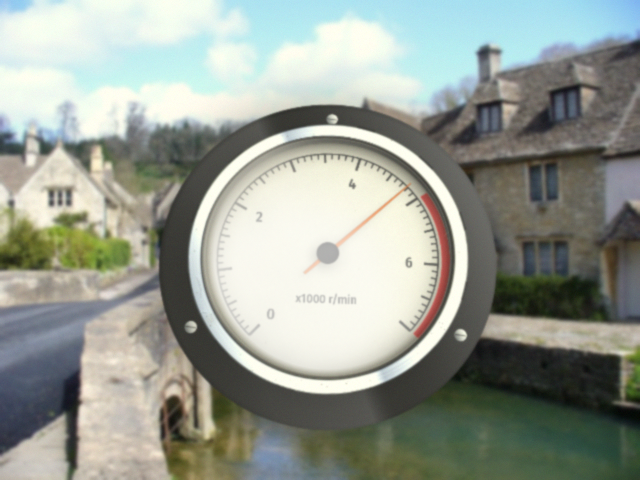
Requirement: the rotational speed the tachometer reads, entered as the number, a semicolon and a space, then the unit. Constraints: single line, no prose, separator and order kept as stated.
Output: 4800; rpm
